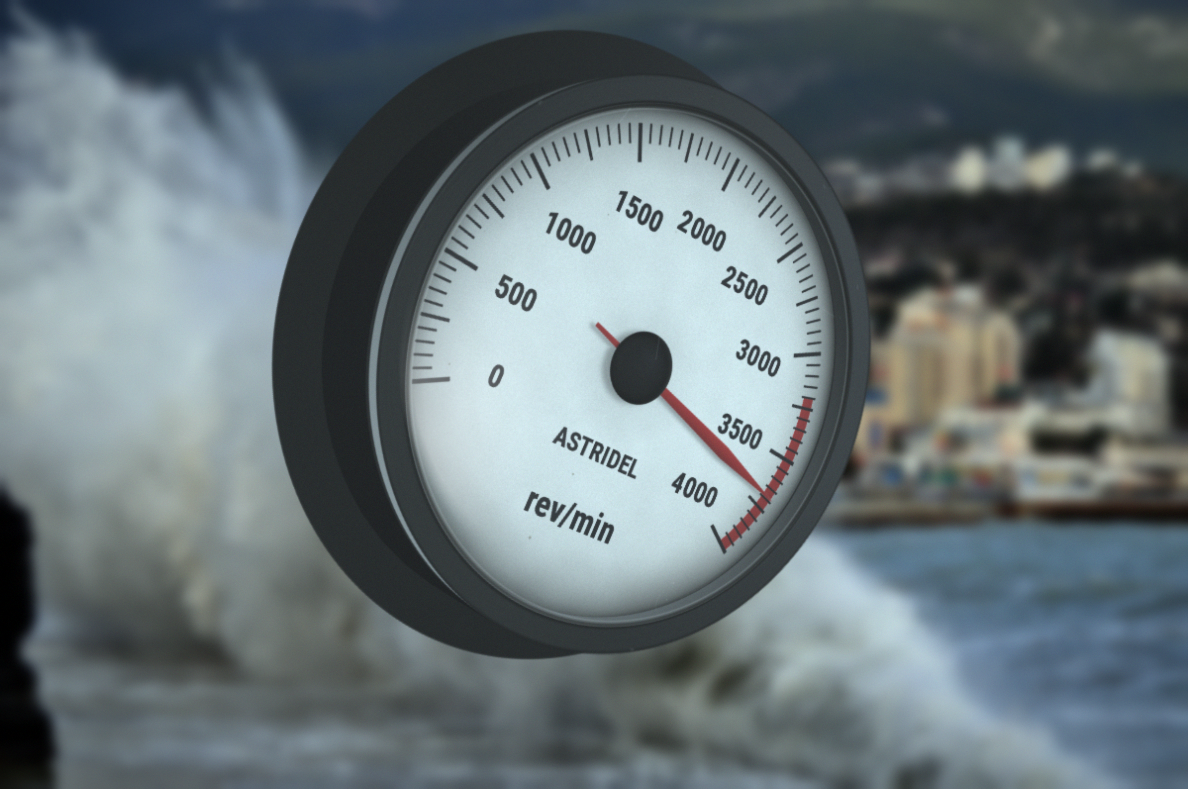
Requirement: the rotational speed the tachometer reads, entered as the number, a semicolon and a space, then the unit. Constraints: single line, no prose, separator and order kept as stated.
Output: 3700; rpm
